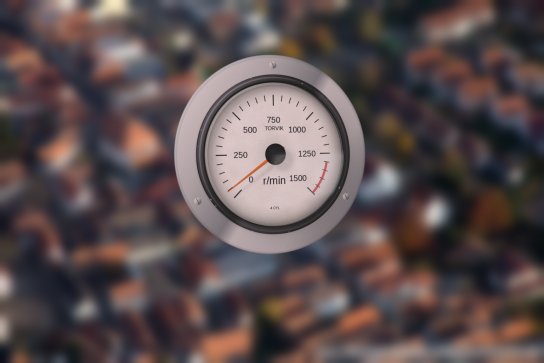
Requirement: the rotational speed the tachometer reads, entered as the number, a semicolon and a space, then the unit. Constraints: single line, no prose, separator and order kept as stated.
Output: 50; rpm
